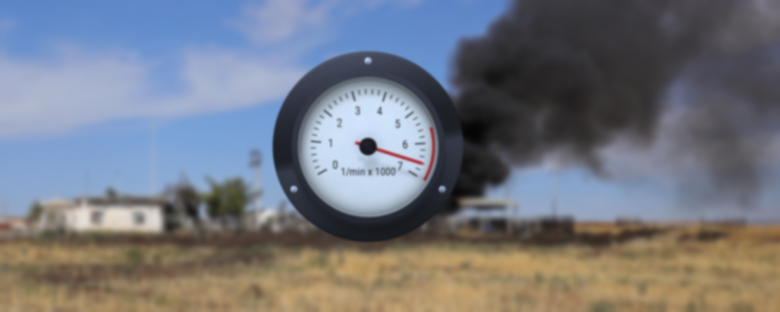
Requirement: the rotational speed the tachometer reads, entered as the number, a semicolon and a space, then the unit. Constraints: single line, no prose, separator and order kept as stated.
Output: 6600; rpm
